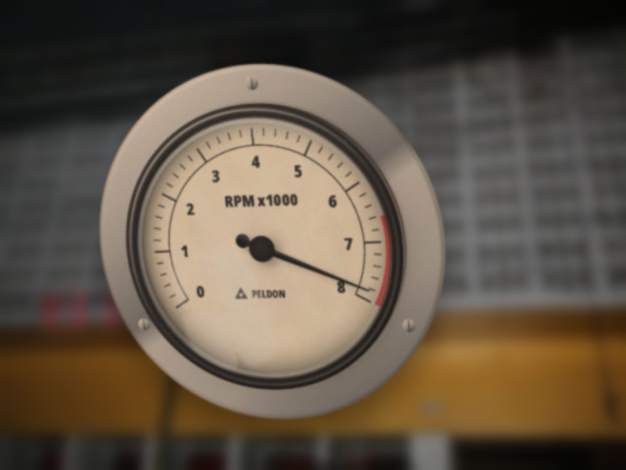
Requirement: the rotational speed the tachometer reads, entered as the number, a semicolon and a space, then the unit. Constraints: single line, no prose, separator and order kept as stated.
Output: 7800; rpm
